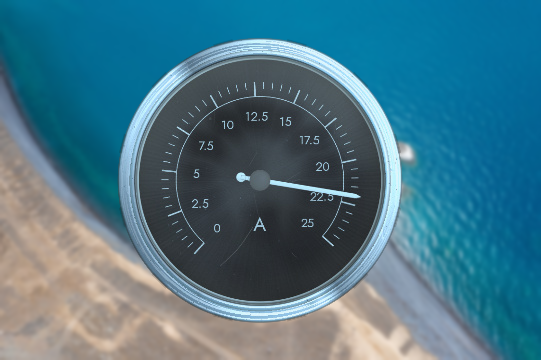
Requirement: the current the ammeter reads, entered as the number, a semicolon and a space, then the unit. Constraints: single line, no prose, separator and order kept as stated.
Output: 22; A
